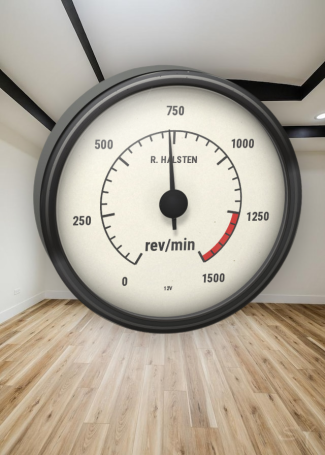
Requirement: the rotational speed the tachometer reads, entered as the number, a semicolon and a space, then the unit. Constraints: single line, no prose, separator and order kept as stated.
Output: 725; rpm
